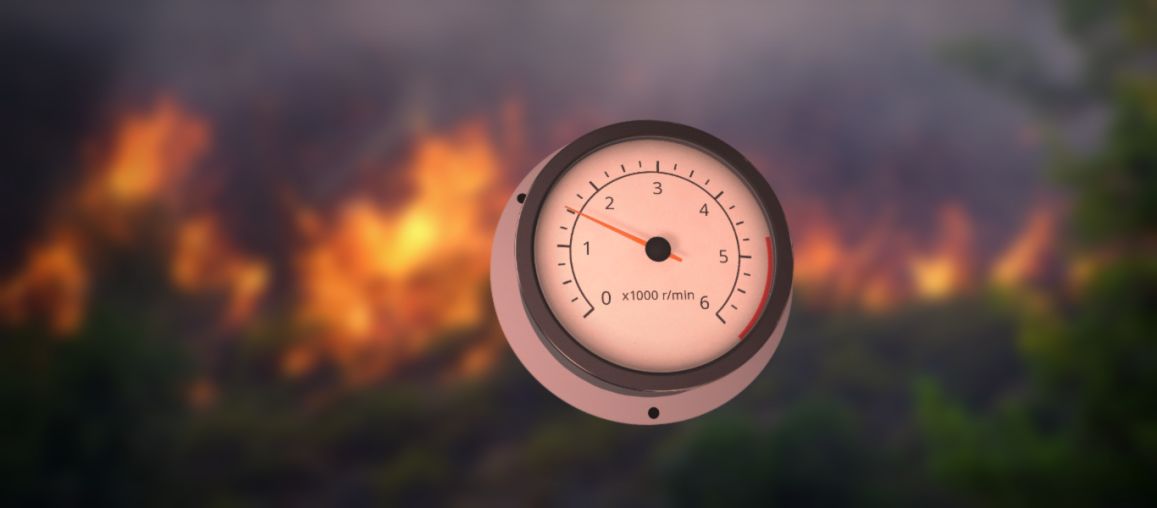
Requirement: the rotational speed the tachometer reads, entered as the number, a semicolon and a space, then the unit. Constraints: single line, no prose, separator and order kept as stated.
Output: 1500; rpm
